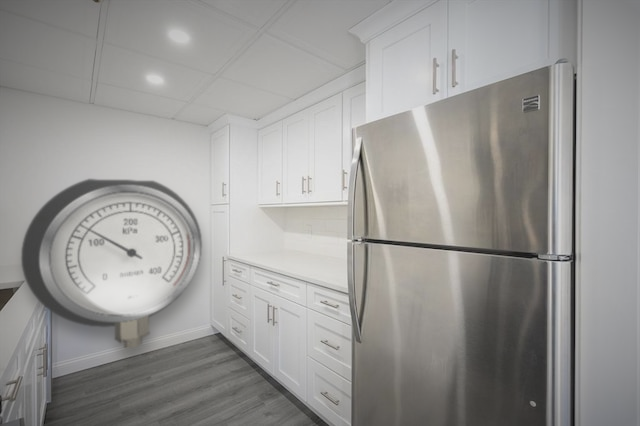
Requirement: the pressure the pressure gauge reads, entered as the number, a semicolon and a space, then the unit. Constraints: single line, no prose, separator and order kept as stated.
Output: 120; kPa
